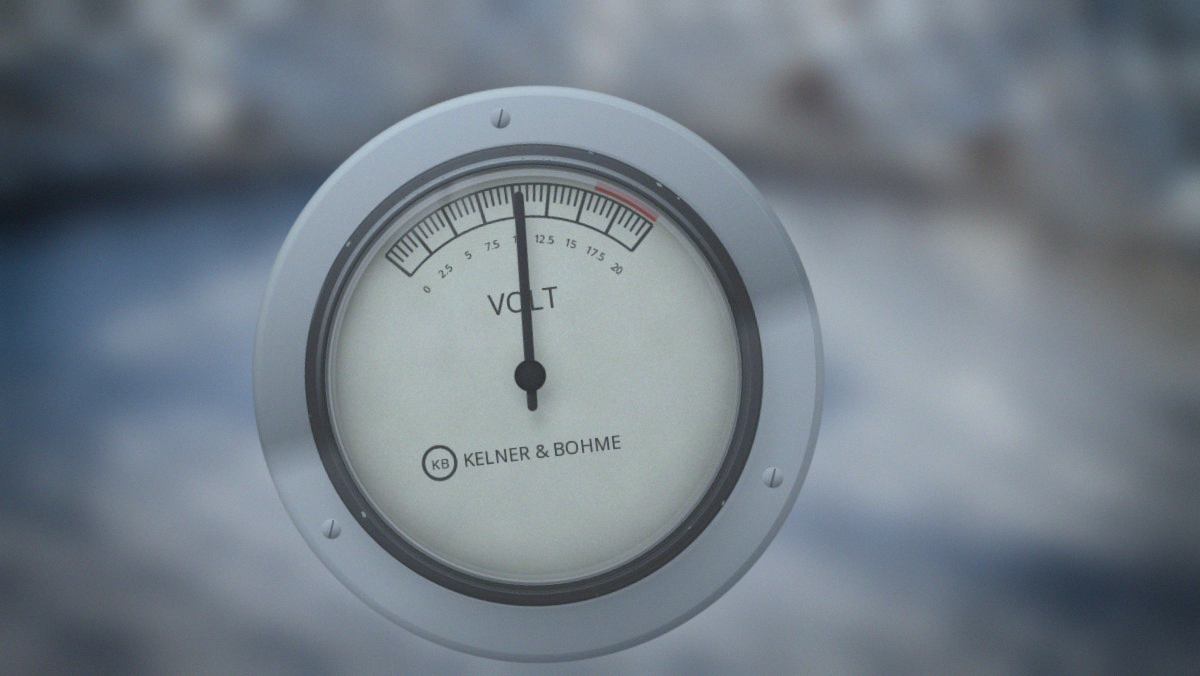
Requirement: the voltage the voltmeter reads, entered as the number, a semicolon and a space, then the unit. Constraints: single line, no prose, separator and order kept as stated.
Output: 10.5; V
